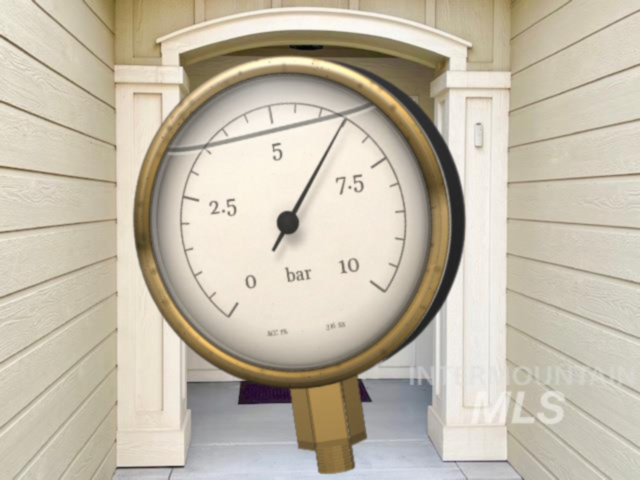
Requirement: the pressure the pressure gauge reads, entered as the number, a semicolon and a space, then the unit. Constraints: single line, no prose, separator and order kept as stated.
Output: 6.5; bar
